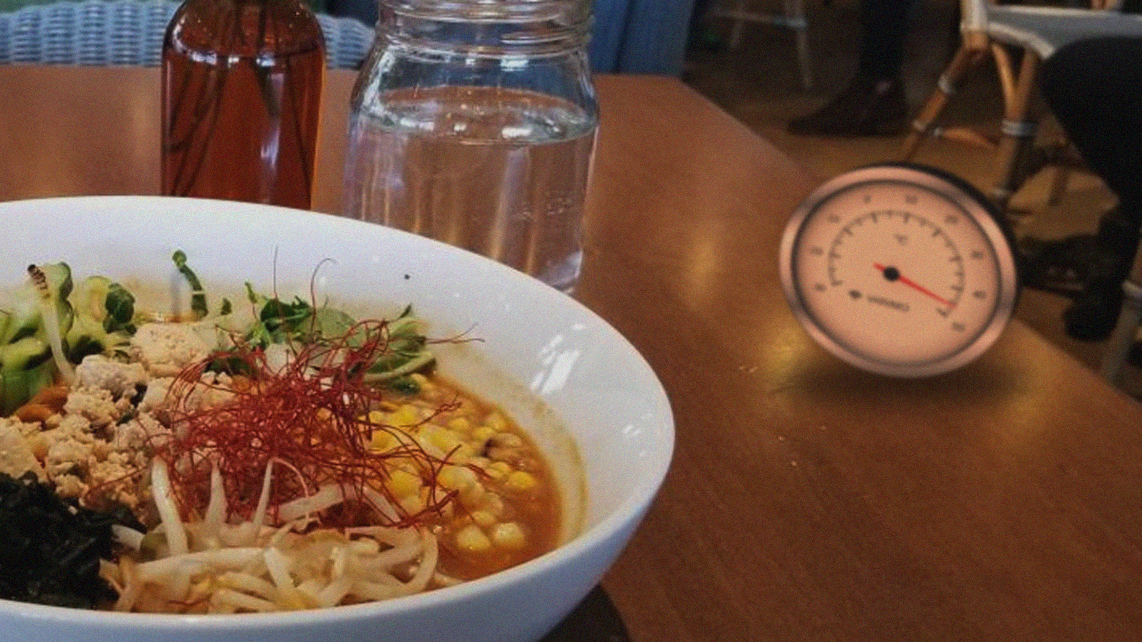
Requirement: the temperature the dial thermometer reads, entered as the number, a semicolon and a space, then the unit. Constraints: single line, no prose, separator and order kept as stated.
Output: 45; °C
